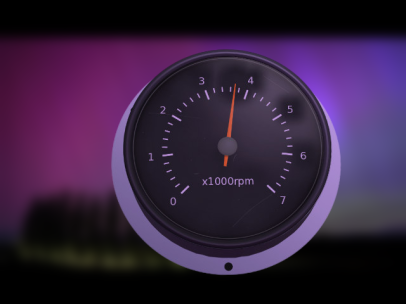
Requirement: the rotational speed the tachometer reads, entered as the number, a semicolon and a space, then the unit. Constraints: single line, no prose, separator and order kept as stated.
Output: 3700; rpm
